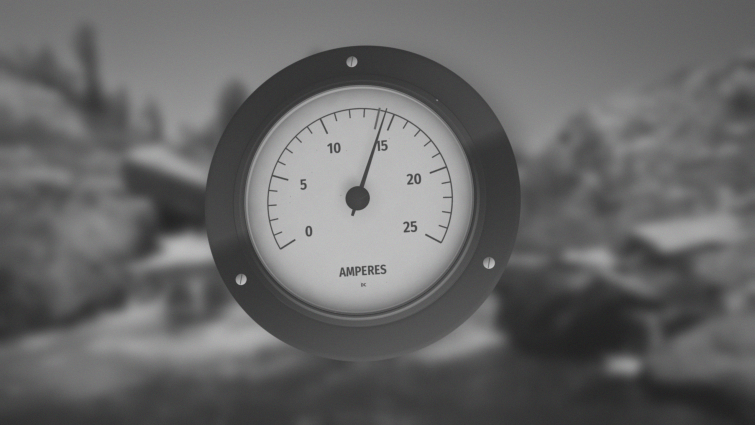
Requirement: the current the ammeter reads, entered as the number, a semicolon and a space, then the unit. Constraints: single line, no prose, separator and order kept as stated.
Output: 14.5; A
